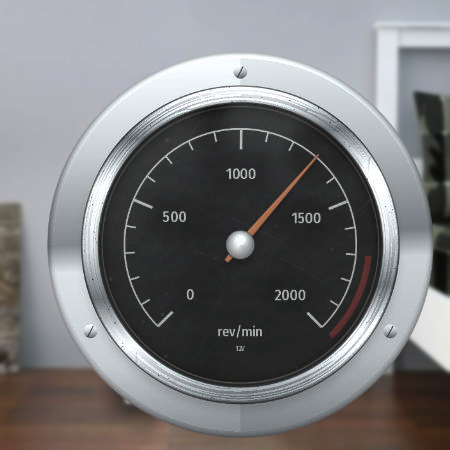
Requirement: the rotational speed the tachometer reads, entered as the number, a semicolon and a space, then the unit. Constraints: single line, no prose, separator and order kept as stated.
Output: 1300; rpm
